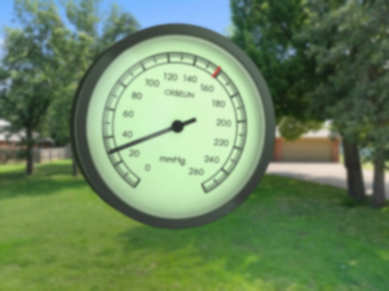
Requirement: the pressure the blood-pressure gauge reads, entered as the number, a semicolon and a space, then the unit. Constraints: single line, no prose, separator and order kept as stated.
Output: 30; mmHg
